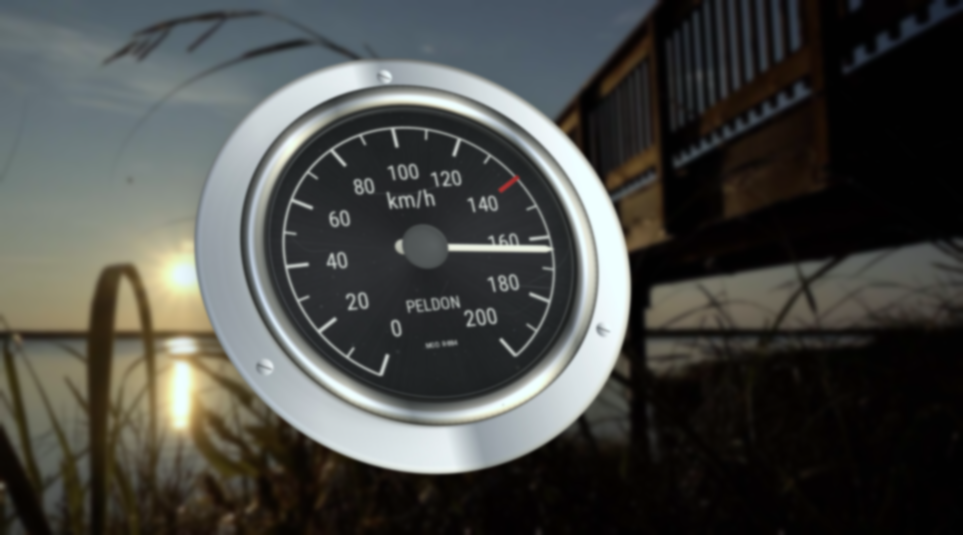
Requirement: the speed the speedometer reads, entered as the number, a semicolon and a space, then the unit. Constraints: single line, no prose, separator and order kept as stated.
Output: 165; km/h
